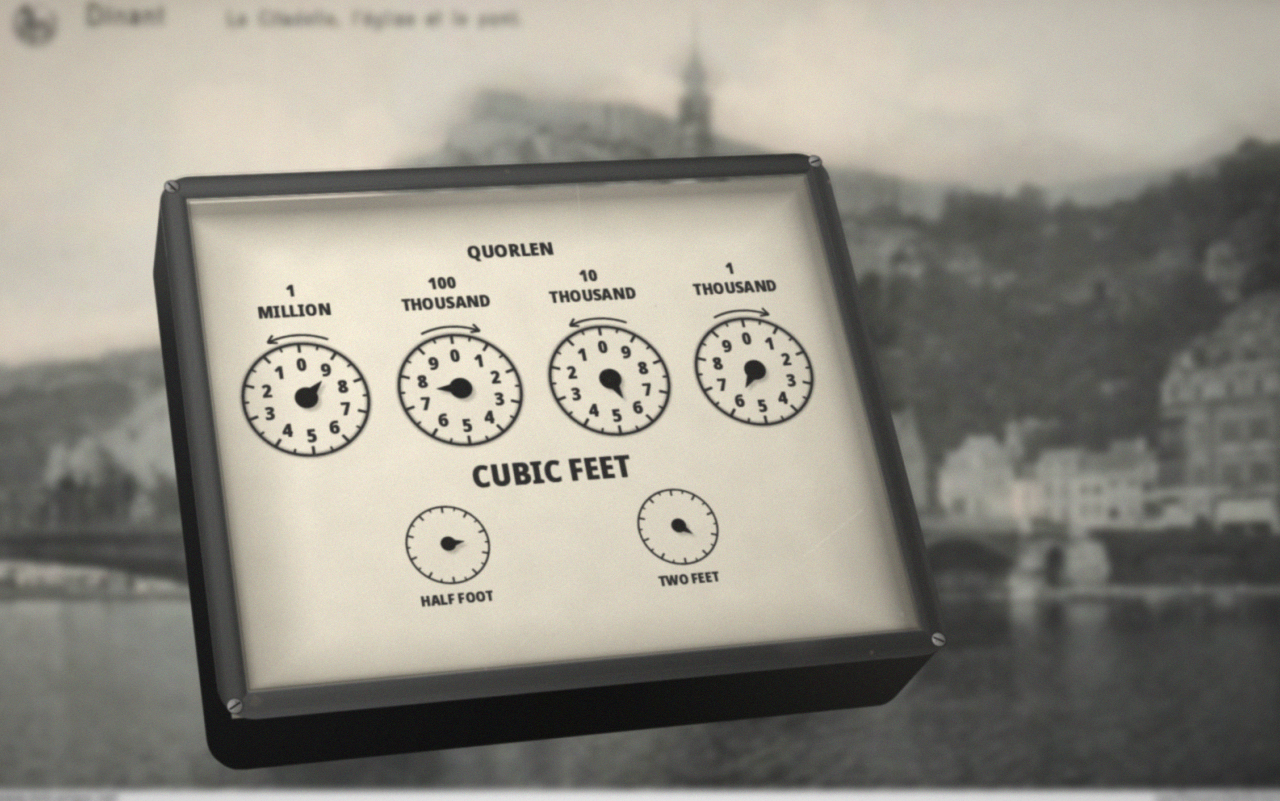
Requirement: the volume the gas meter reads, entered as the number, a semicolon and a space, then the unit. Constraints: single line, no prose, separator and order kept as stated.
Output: 875600; ft³
